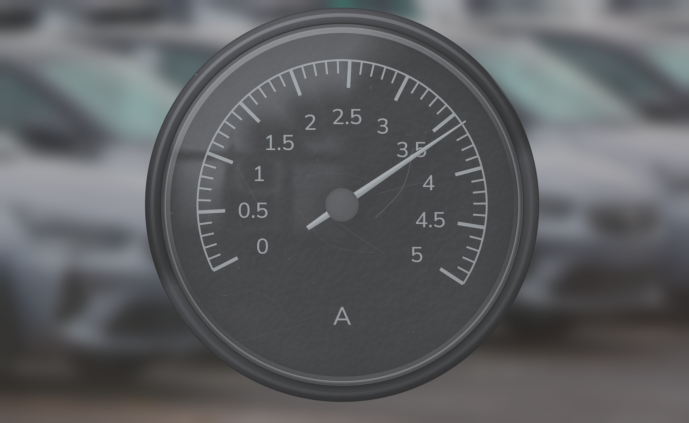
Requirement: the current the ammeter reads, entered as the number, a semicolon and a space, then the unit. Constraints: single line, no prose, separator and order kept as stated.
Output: 3.6; A
